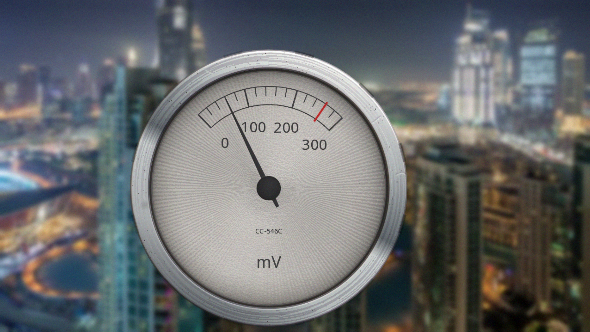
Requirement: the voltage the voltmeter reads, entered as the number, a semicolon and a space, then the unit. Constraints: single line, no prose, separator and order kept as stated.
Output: 60; mV
